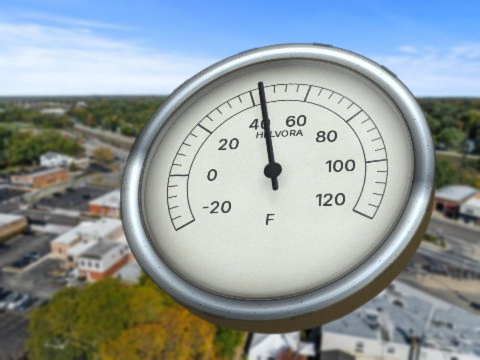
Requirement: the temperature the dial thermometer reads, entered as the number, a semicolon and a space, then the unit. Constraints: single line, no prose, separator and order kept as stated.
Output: 44; °F
